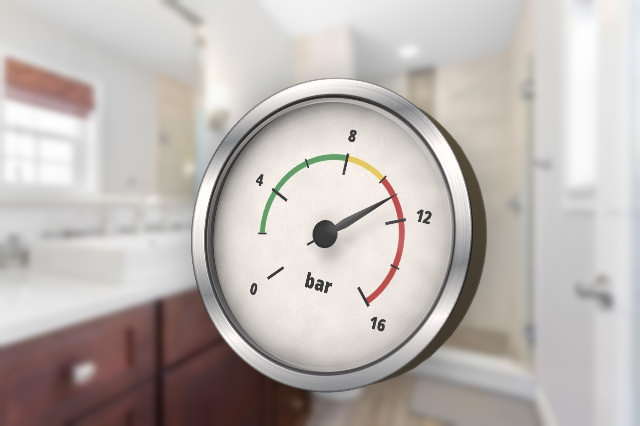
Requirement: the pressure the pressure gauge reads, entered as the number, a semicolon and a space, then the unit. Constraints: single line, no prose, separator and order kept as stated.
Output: 11; bar
